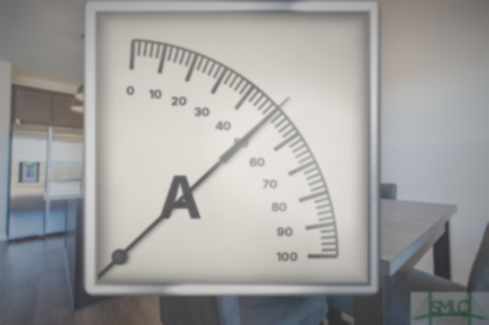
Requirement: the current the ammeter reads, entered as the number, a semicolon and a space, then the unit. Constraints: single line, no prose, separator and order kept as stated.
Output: 50; A
